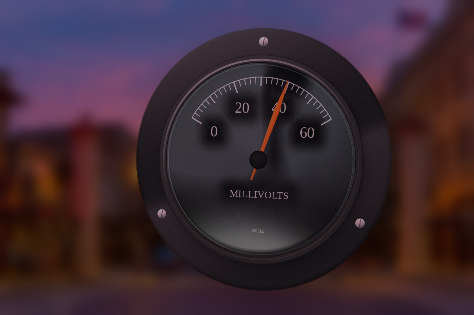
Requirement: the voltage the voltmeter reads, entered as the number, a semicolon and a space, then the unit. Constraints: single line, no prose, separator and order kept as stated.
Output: 40; mV
